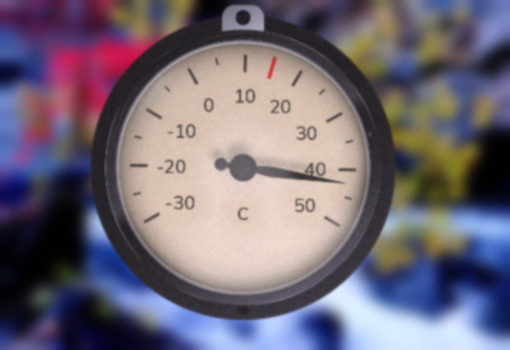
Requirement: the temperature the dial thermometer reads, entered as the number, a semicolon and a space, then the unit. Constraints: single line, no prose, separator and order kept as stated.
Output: 42.5; °C
